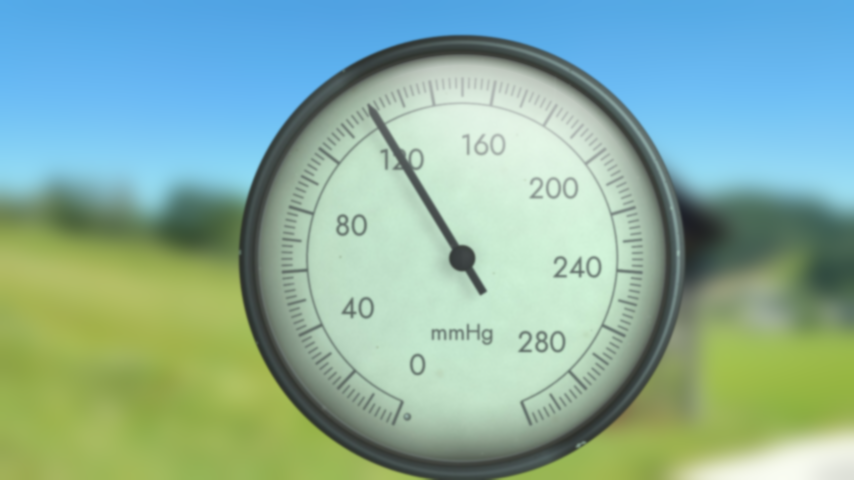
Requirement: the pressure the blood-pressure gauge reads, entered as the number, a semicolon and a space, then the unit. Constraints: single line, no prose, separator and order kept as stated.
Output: 120; mmHg
